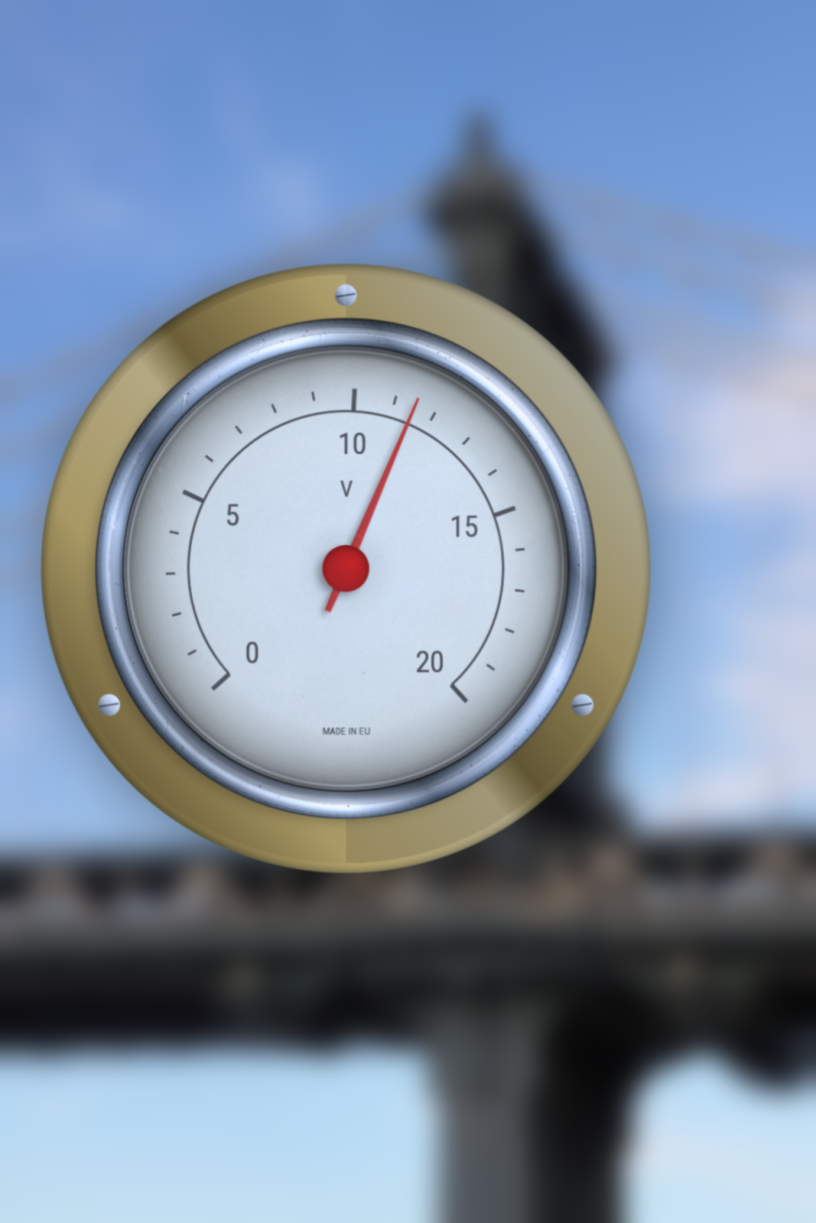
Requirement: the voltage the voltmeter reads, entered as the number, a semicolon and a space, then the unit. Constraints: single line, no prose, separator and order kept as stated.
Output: 11.5; V
